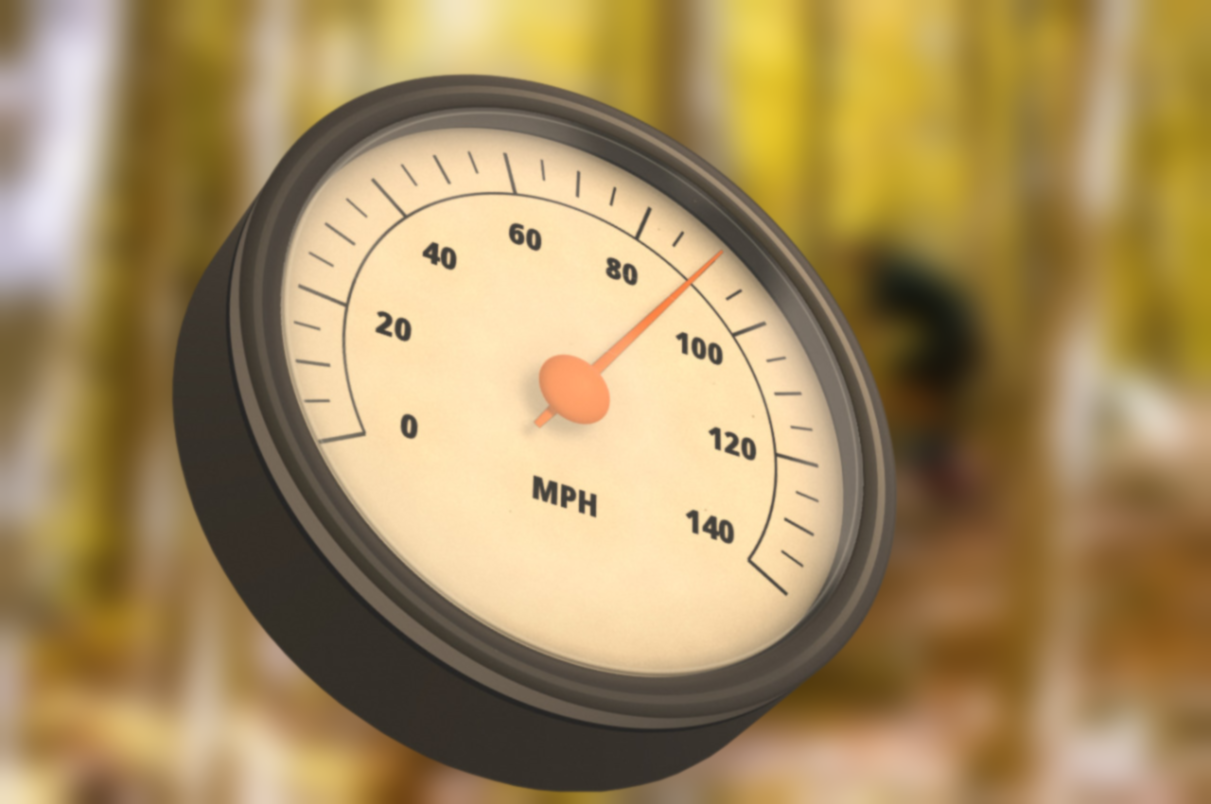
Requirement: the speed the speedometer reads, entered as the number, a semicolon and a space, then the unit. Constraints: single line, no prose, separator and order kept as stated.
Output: 90; mph
